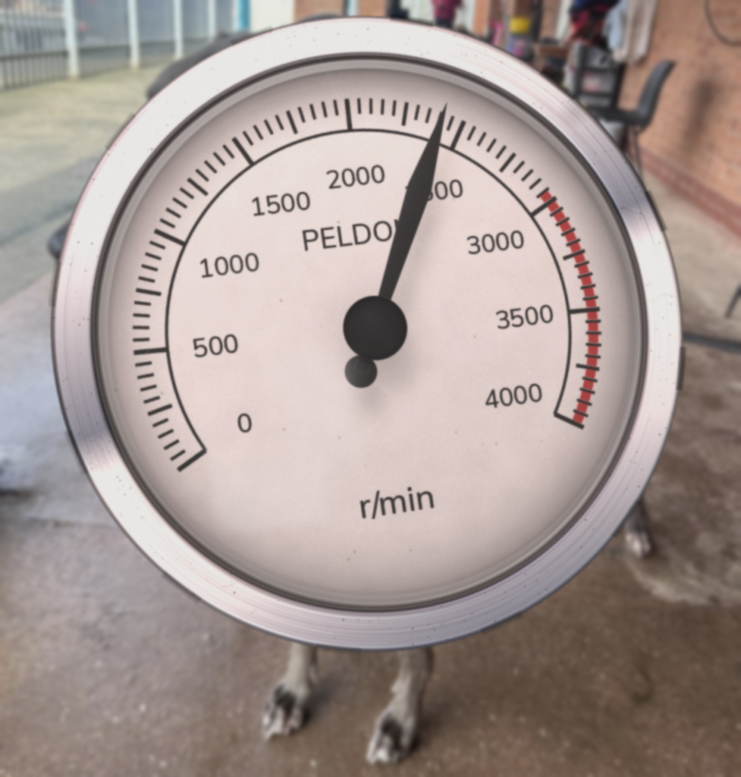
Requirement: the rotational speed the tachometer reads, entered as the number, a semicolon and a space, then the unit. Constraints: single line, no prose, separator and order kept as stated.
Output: 2400; rpm
